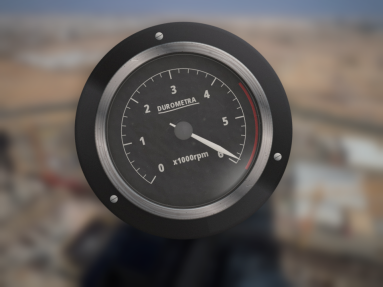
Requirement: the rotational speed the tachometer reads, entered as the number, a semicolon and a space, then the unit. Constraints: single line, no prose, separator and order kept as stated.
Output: 5900; rpm
